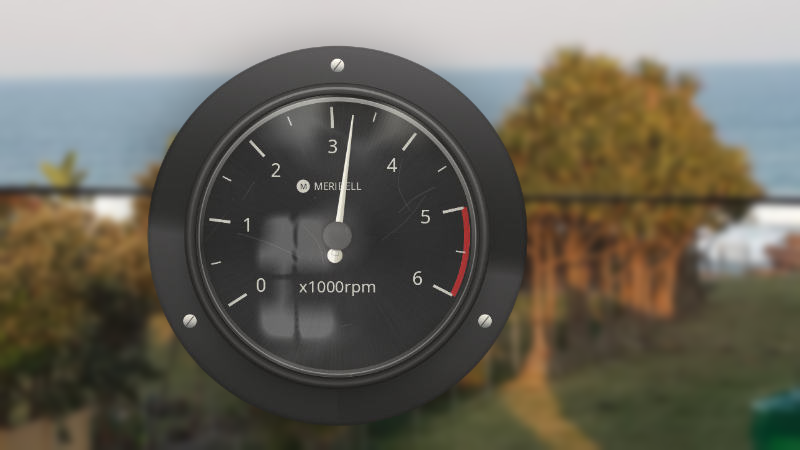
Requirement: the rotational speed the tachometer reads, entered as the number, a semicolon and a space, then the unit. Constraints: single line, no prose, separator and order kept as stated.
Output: 3250; rpm
